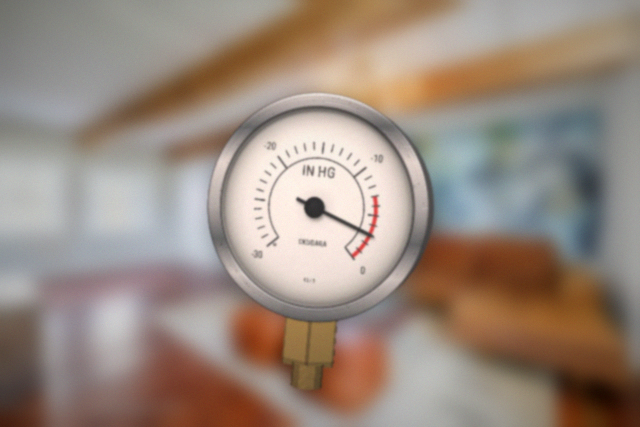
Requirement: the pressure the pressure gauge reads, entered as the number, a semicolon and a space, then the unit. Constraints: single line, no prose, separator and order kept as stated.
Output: -3; inHg
